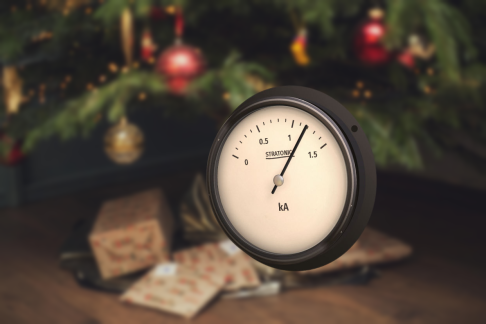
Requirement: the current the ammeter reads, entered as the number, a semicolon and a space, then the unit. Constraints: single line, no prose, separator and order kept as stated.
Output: 1.2; kA
